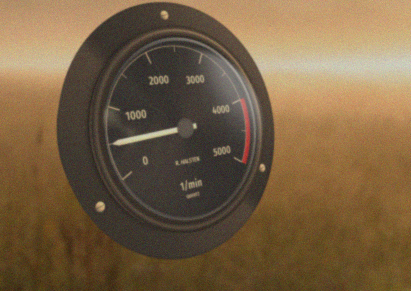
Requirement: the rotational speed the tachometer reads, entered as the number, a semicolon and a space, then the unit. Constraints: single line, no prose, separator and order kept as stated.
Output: 500; rpm
